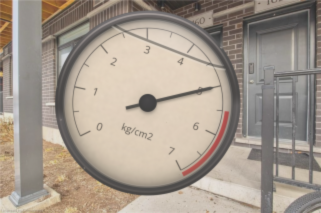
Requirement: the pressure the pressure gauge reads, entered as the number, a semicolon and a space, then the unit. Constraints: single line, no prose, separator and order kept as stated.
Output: 5; kg/cm²
